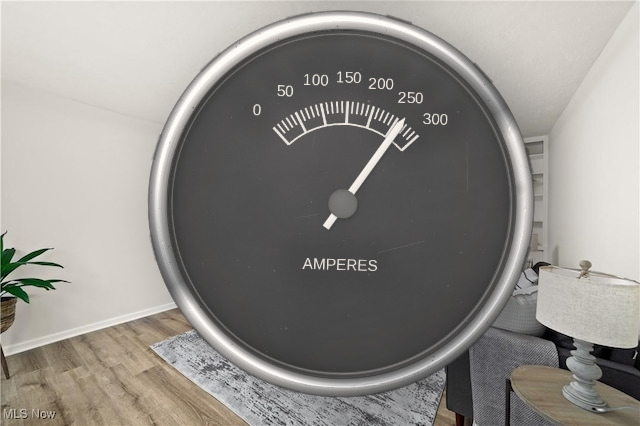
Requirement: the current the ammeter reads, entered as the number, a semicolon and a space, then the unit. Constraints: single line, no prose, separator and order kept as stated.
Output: 260; A
